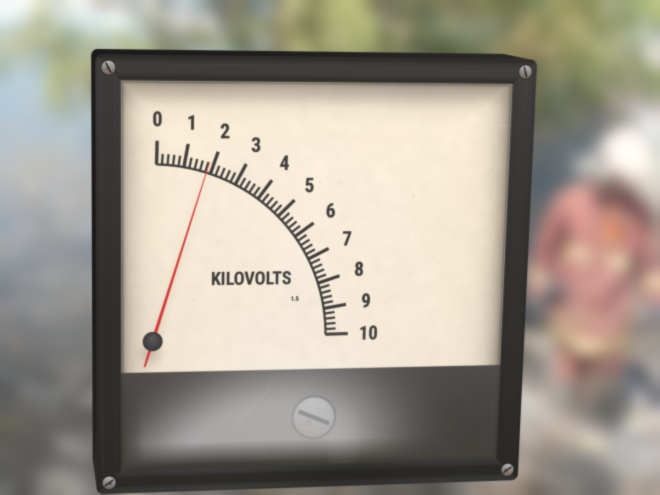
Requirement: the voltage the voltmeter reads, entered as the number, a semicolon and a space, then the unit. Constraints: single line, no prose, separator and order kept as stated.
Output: 1.8; kV
